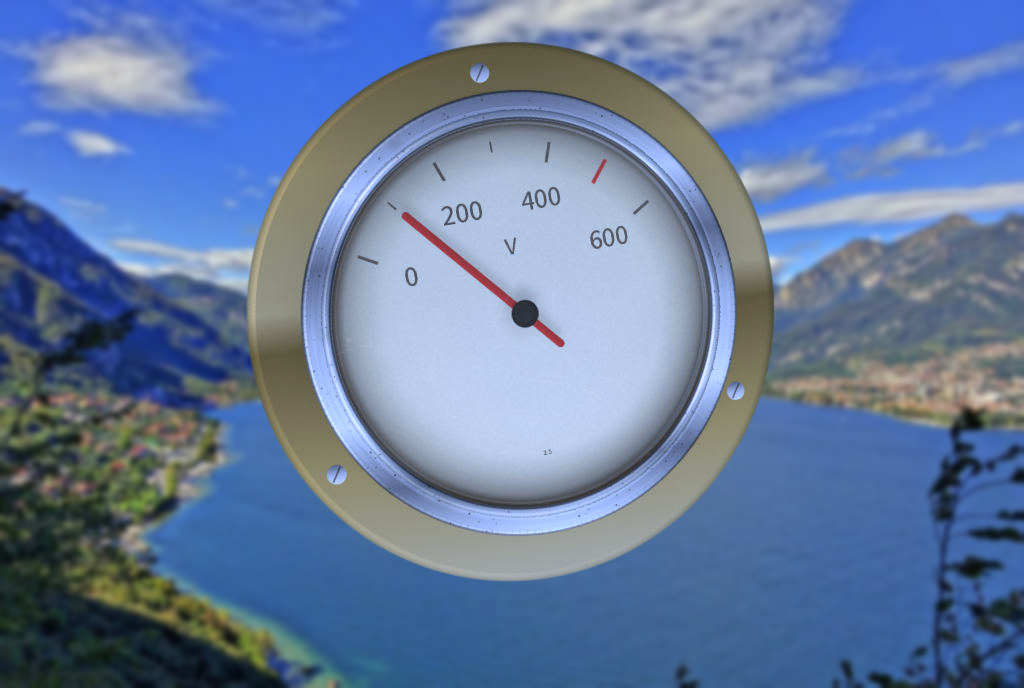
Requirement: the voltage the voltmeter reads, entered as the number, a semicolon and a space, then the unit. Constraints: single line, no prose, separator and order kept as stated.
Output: 100; V
